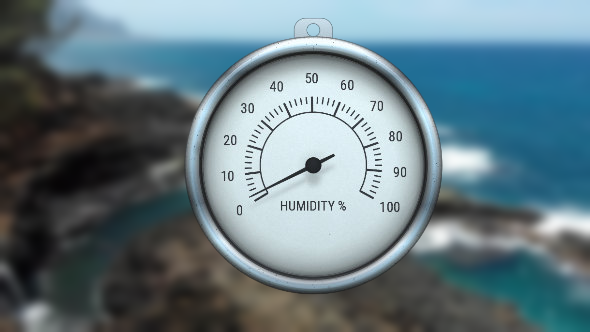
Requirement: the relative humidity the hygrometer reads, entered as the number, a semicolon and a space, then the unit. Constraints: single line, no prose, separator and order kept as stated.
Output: 2; %
